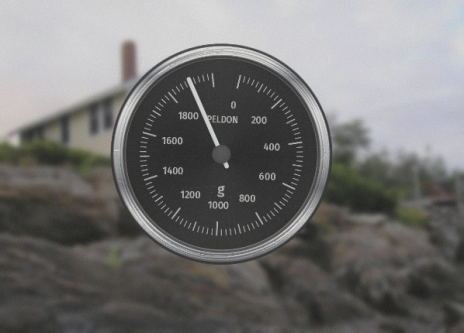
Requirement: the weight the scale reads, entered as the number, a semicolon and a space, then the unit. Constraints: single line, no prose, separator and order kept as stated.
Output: 1900; g
